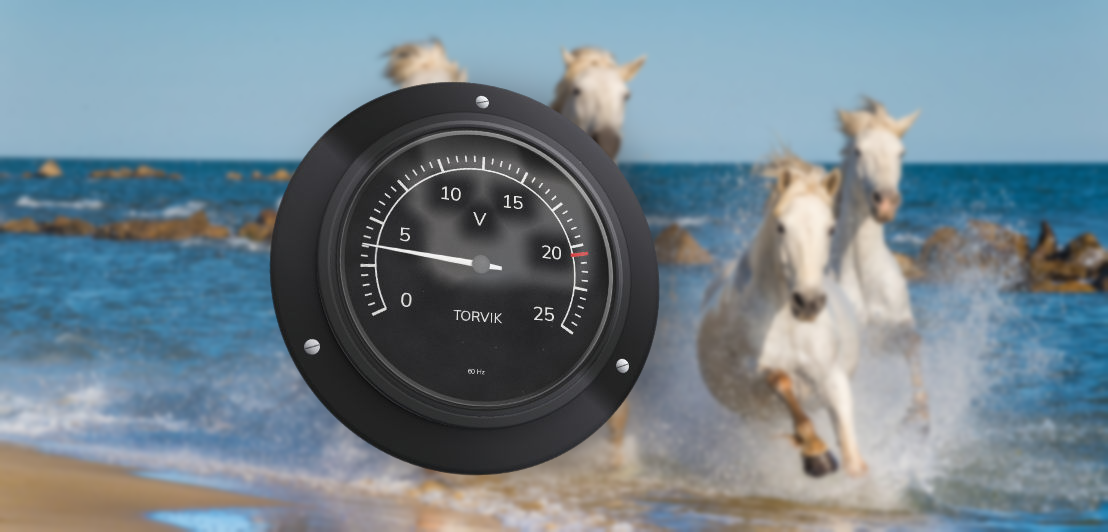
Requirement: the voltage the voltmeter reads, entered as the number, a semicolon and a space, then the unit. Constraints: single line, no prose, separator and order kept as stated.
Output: 3.5; V
